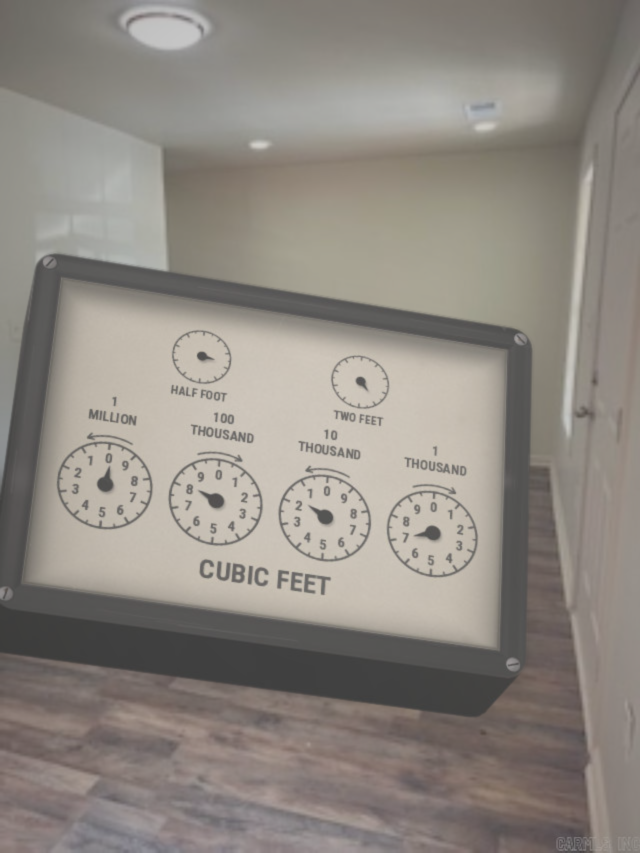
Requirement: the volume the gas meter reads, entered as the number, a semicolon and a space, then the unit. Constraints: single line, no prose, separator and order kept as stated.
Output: 981700; ft³
